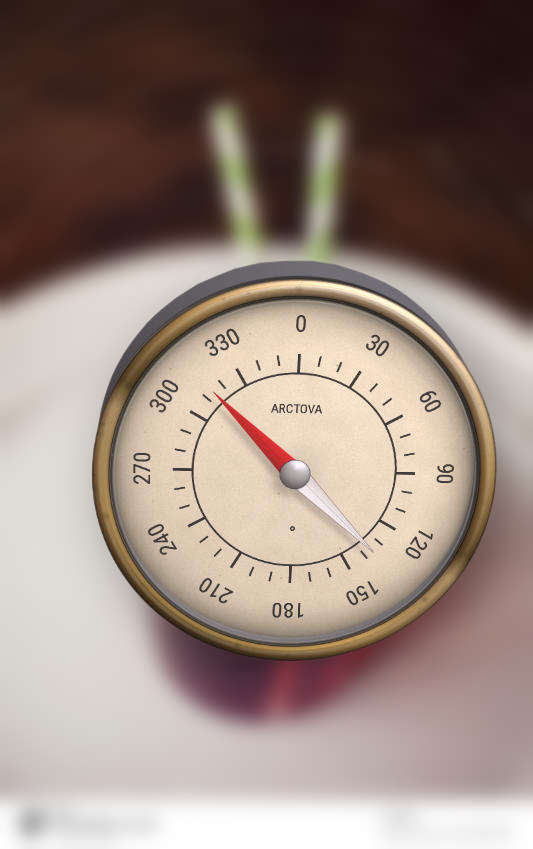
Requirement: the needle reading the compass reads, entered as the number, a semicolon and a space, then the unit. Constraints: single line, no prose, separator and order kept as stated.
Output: 315; °
